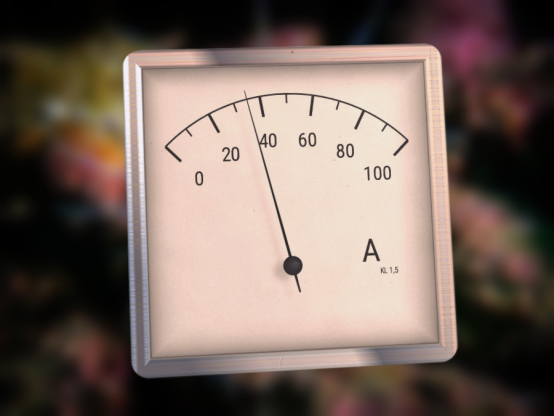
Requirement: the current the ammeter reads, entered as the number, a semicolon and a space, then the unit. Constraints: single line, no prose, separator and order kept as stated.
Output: 35; A
